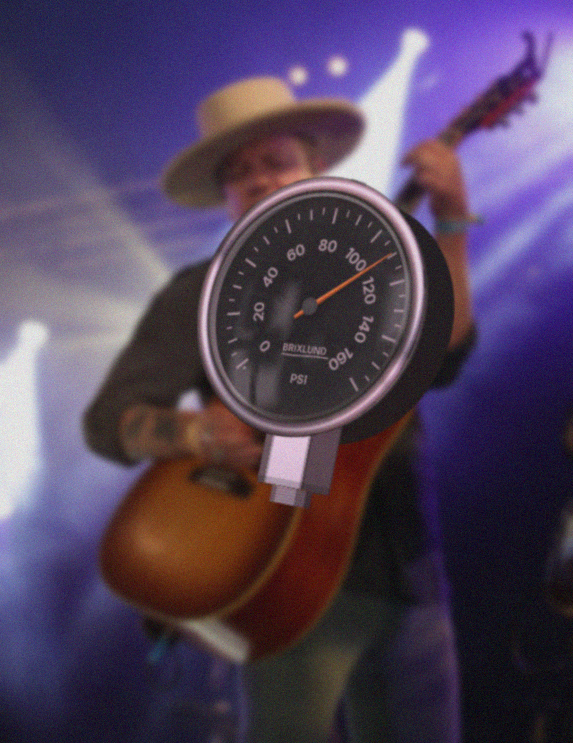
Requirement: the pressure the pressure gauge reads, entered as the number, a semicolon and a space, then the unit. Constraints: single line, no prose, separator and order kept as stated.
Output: 110; psi
